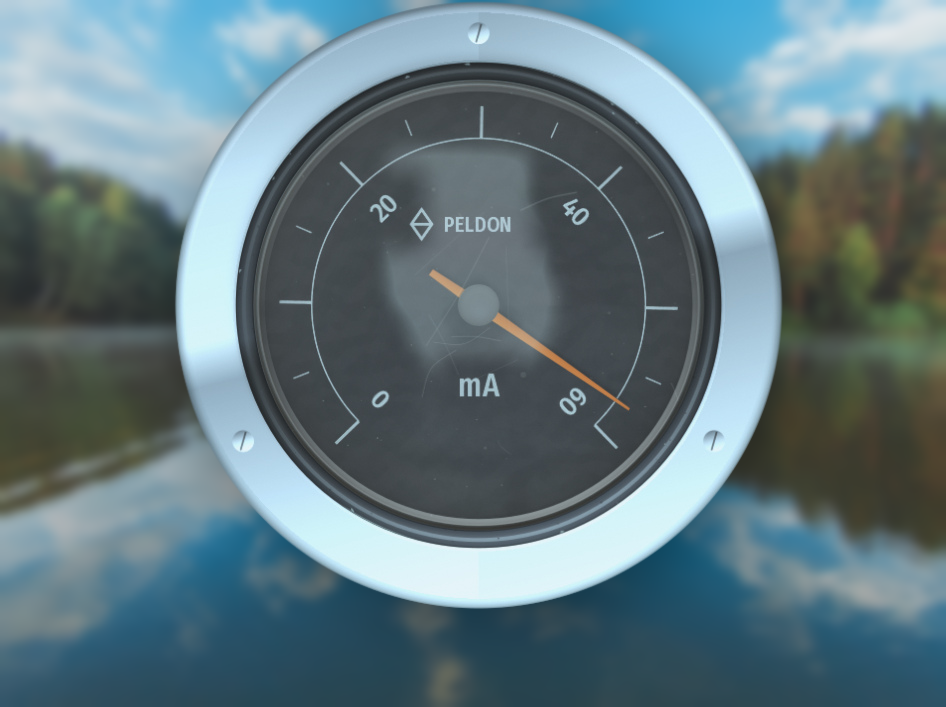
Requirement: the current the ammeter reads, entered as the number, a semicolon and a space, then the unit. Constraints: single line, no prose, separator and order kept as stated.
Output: 57.5; mA
